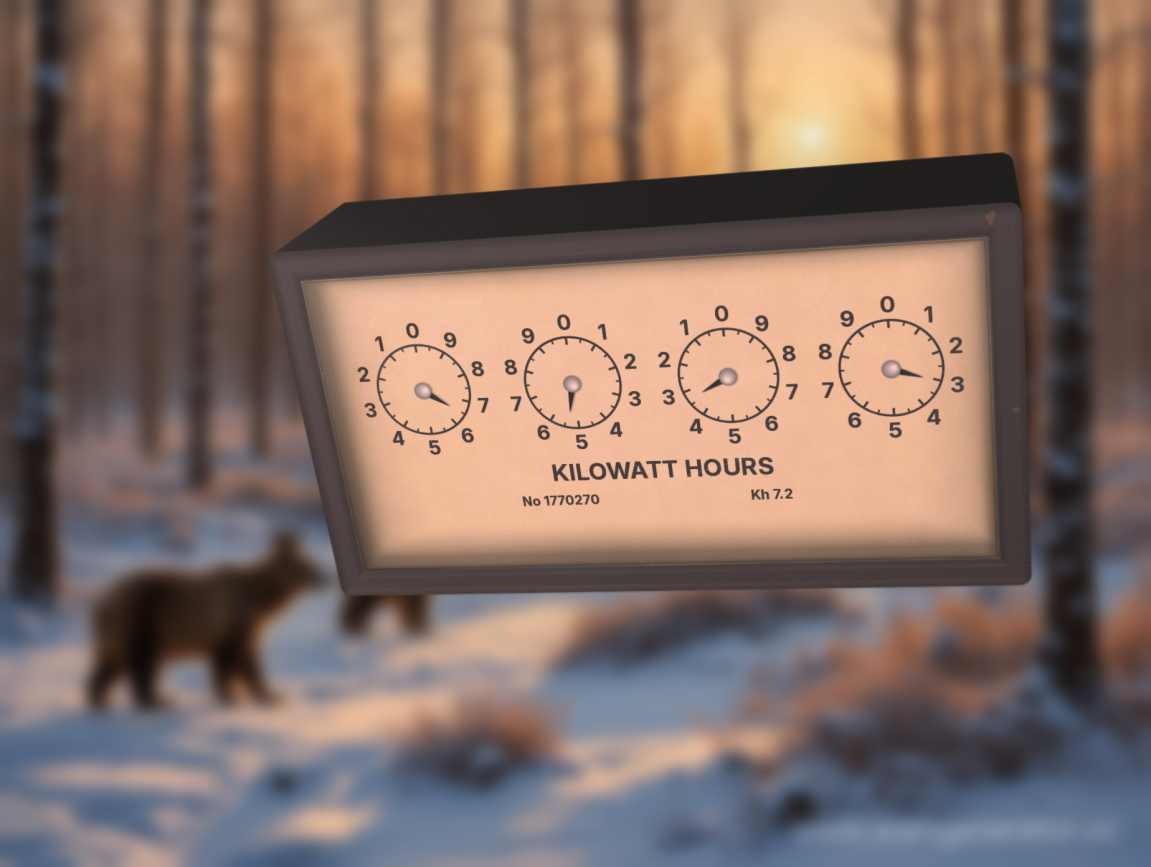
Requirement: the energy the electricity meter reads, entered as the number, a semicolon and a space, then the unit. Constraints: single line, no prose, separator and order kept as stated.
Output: 6533; kWh
